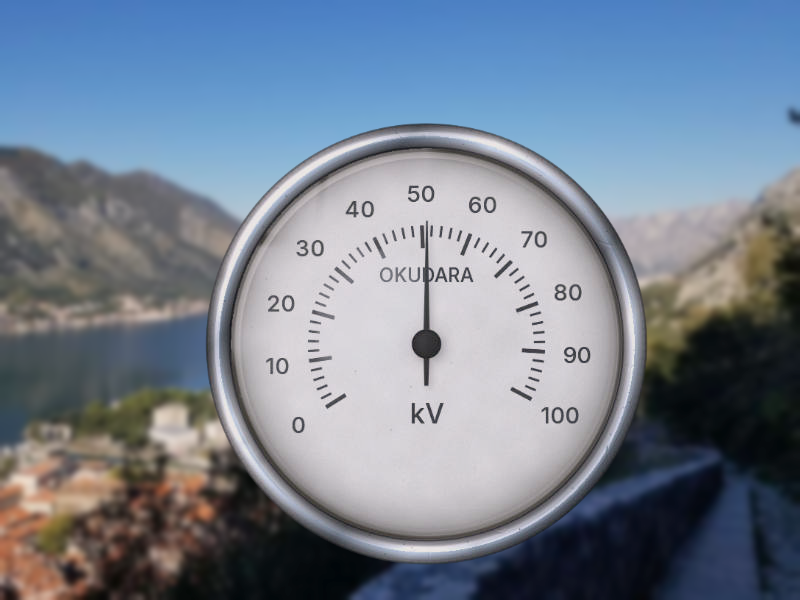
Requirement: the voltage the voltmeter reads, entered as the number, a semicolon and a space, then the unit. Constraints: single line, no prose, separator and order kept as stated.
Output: 51; kV
